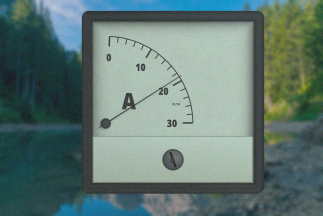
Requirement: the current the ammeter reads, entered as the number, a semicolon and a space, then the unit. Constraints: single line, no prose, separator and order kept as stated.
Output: 19; A
